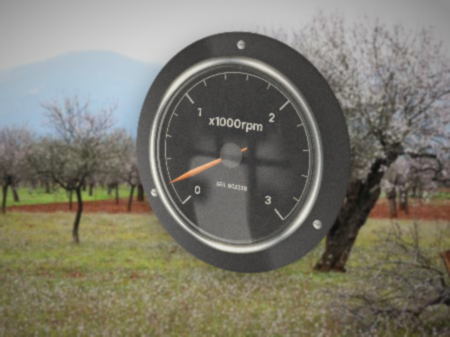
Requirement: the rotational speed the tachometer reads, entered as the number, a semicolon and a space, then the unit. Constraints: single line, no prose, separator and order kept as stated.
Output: 200; rpm
